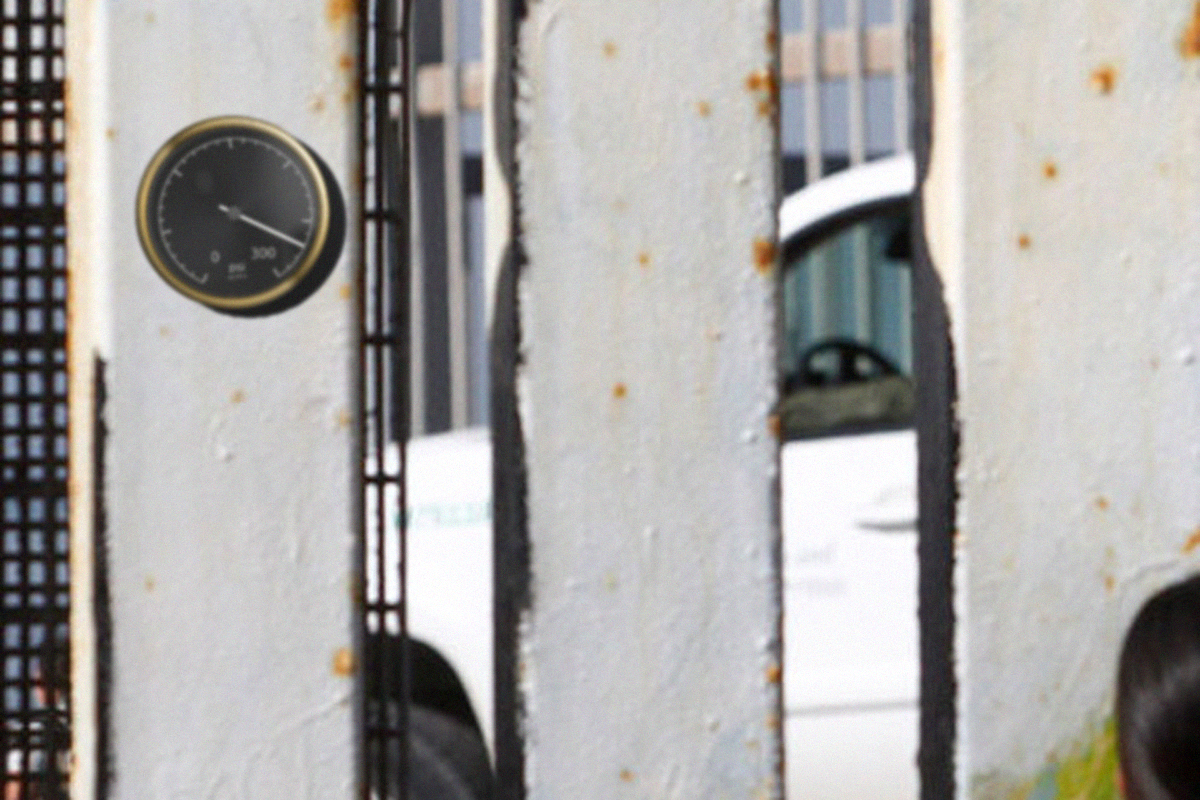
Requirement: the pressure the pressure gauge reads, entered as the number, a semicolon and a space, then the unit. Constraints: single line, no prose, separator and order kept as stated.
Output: 270; psi
